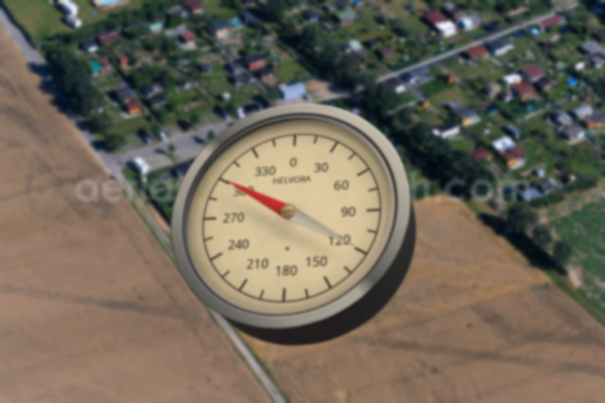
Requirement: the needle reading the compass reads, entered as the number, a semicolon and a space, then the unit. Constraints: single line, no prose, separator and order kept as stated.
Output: 300; °
